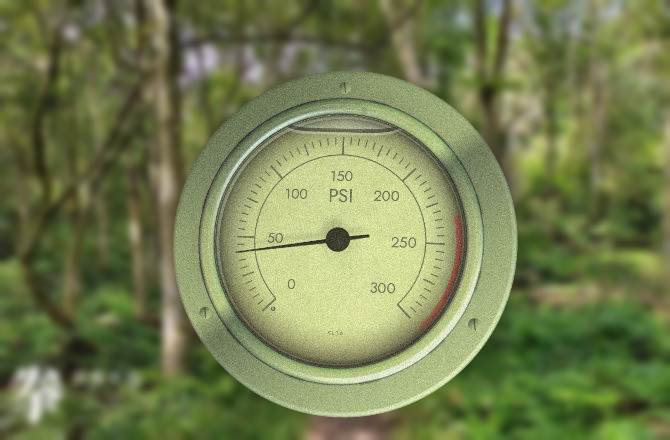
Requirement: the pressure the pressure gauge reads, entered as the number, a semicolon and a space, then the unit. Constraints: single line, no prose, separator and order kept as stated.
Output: 40; psi
